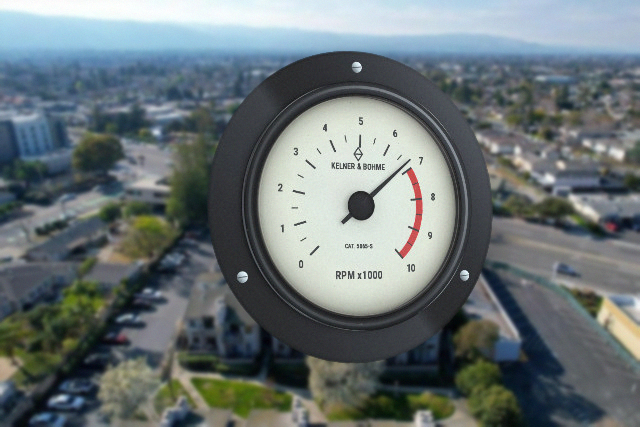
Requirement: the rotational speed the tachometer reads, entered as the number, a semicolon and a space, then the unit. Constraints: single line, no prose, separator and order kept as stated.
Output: 6750; rpm
